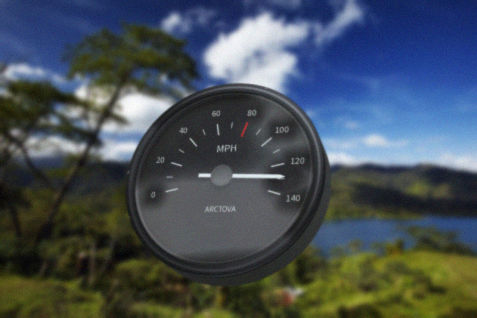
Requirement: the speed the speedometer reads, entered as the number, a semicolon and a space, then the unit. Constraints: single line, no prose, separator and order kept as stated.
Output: 130; mph
